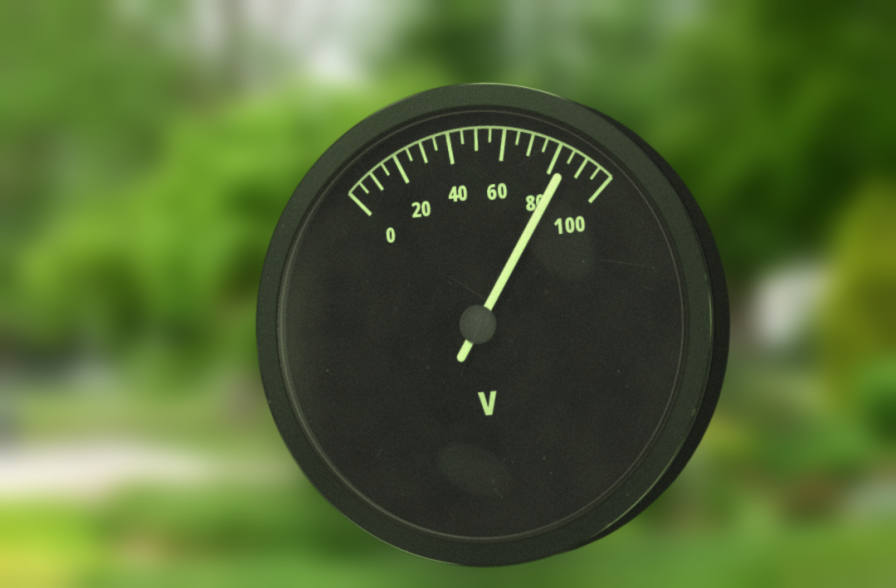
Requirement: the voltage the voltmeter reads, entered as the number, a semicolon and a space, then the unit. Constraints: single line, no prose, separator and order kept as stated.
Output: 85; V
